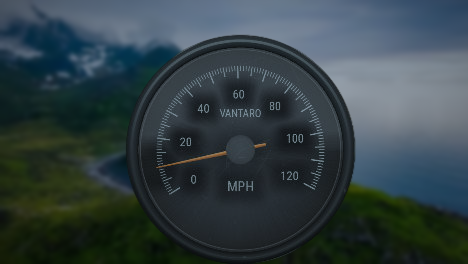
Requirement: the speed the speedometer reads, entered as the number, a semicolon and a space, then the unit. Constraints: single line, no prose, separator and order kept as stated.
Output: 10; mph
